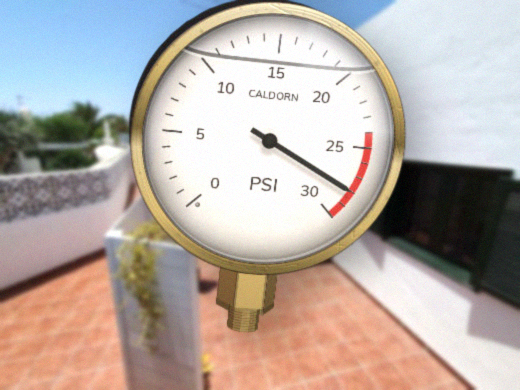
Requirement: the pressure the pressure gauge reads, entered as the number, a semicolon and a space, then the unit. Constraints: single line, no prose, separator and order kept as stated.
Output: 28; psi
